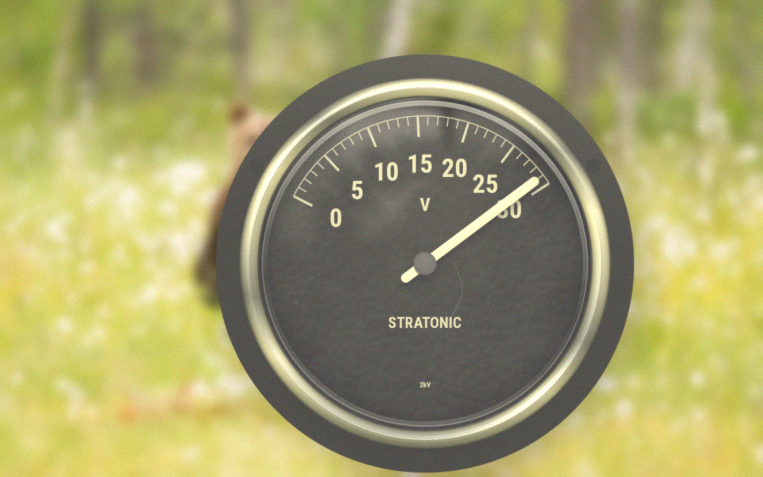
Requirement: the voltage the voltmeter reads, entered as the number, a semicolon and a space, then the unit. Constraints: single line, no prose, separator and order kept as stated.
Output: 29; V
